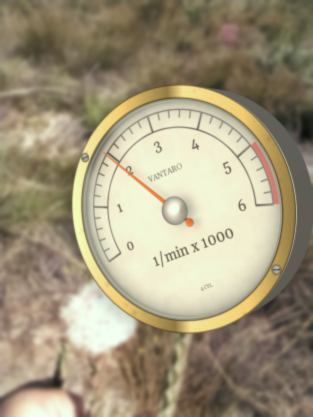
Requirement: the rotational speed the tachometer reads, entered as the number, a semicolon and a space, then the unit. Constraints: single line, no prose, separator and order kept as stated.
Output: 2000; rpm
